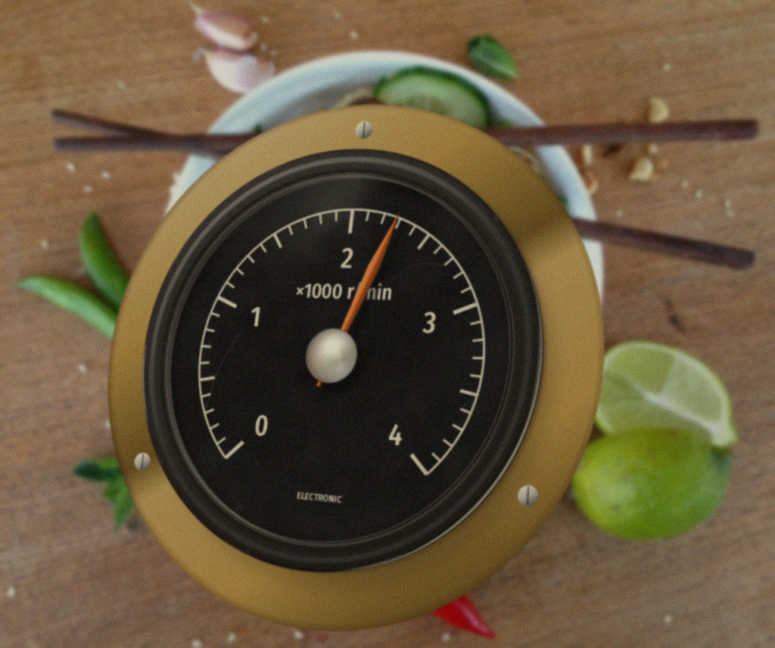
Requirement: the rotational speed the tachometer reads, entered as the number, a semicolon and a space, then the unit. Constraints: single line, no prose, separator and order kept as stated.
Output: 2300; rpm
